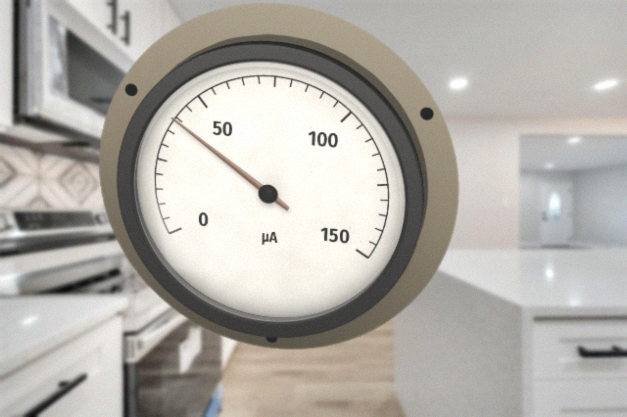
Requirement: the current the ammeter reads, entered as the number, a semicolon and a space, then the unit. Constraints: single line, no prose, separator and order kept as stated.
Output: 40; µA
